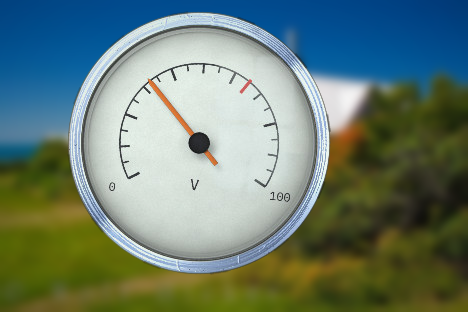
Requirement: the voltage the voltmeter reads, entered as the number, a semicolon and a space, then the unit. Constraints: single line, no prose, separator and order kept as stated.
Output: 32.5; V
